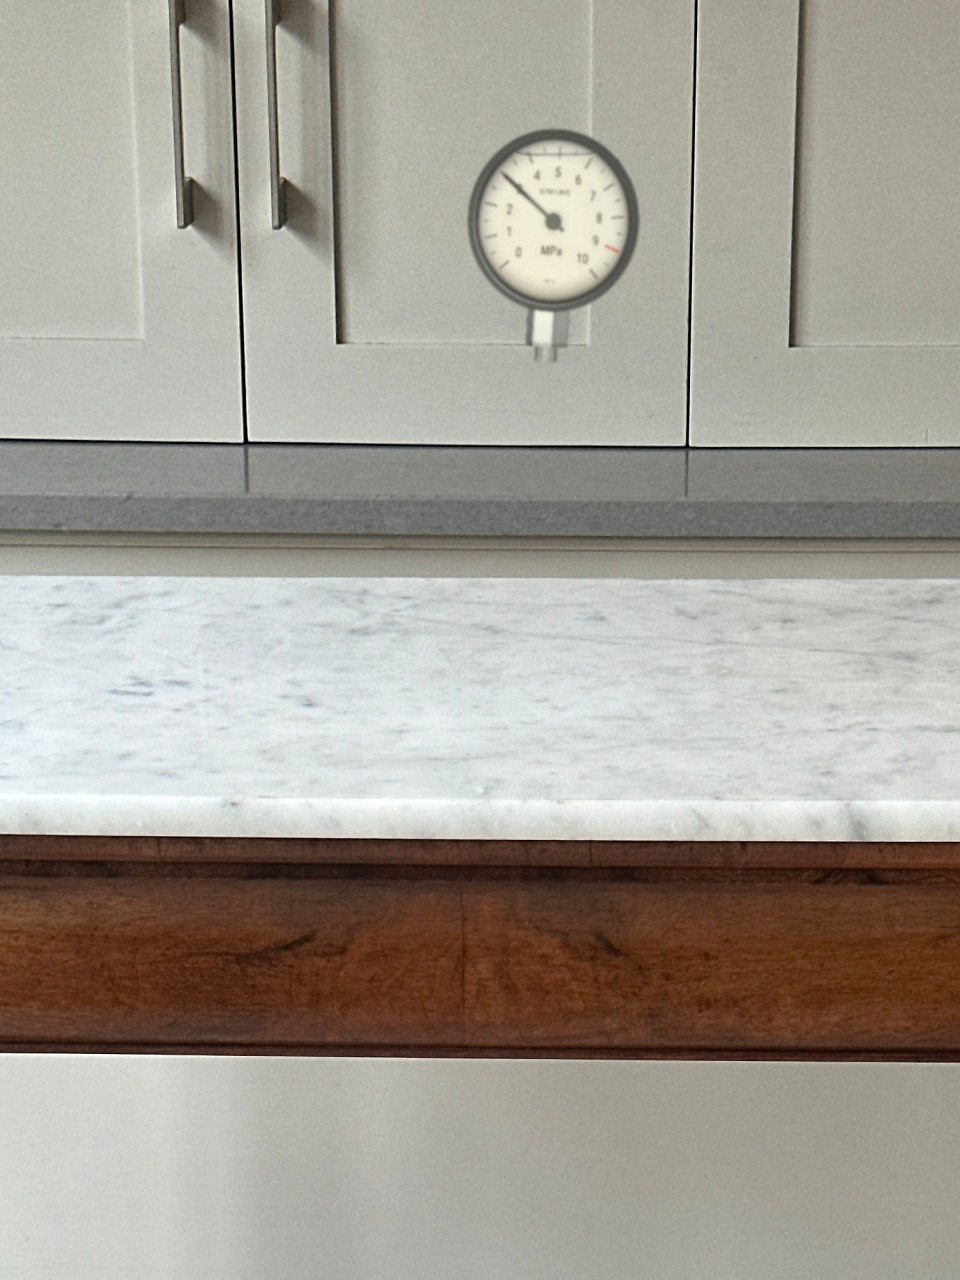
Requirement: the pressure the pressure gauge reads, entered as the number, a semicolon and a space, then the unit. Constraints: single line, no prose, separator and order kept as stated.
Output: 3; MPa
